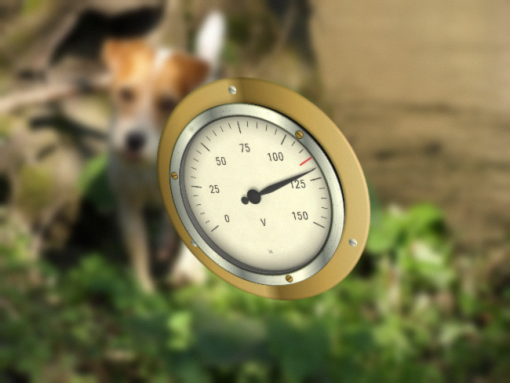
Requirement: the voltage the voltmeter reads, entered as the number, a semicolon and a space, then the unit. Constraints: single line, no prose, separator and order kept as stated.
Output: 120; V
